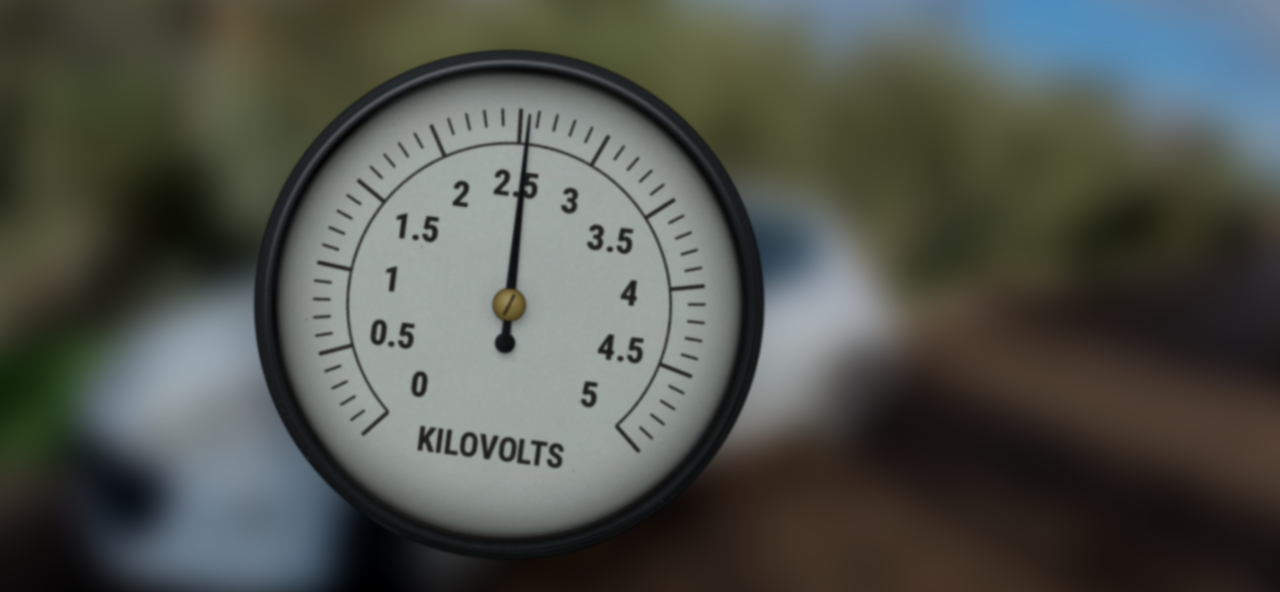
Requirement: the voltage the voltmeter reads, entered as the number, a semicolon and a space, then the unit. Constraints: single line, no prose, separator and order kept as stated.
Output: 2.55; kV
